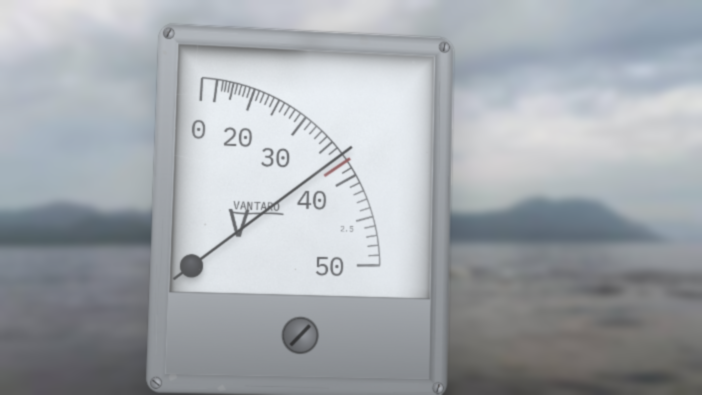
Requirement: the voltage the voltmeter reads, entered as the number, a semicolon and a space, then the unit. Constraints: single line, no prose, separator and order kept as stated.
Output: 37; V
